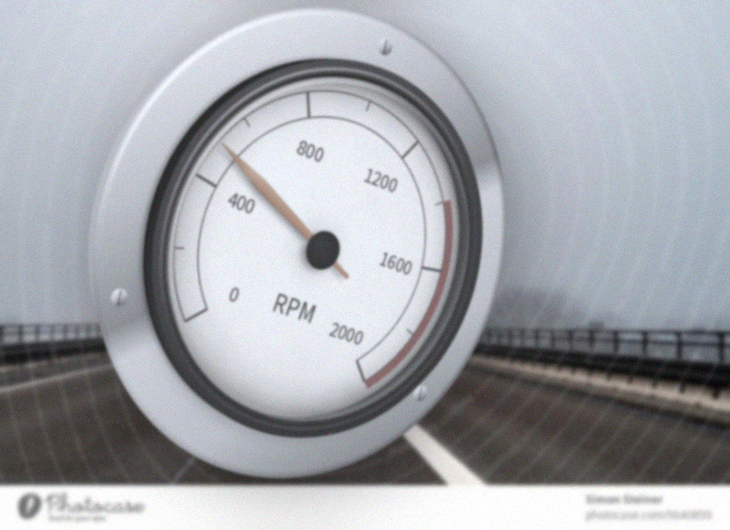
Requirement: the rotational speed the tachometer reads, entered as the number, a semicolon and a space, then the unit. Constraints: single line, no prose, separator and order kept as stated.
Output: 500; rpm
